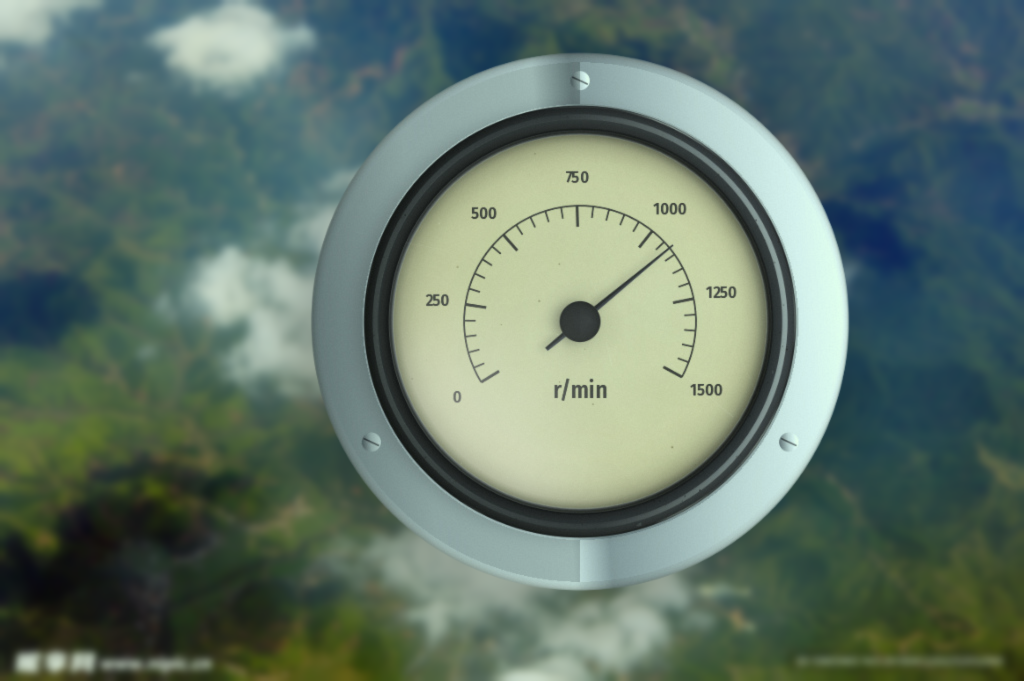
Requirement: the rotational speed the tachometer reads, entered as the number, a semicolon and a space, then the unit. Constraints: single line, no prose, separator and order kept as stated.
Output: 1075; rpm
